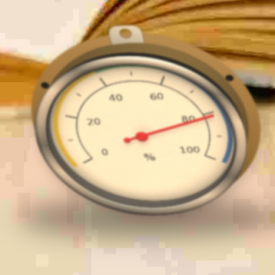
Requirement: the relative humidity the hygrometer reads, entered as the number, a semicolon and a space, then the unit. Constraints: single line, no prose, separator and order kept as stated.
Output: 80; %
